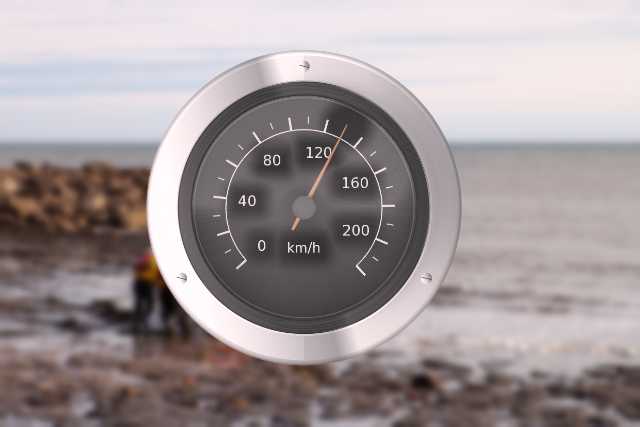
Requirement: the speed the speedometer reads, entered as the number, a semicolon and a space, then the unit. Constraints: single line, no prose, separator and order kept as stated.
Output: 130; km/h
